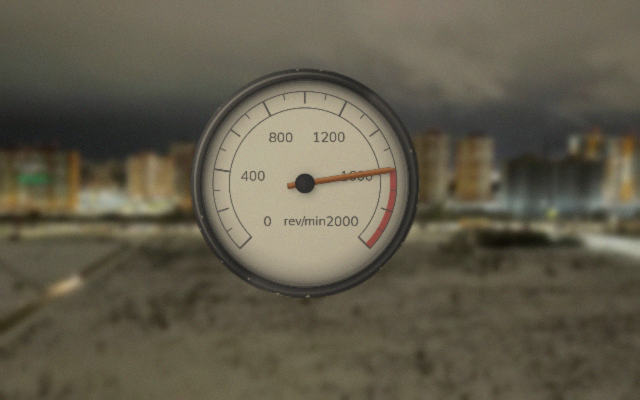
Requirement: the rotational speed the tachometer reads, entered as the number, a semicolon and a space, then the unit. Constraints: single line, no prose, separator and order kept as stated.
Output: 1600; rpm
